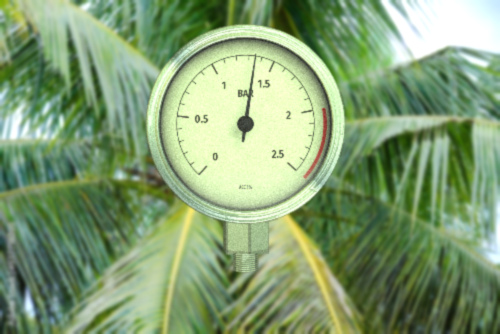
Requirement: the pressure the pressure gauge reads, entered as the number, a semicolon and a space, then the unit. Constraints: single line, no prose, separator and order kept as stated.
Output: 1.35; bar
